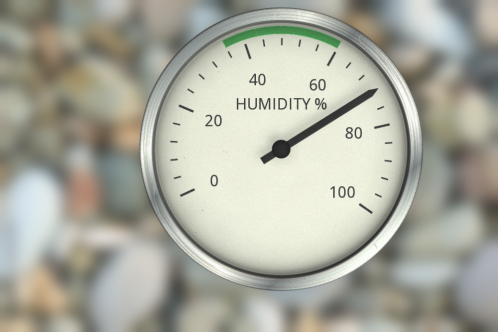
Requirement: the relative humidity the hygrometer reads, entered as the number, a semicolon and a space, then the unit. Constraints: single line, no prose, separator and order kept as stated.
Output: 72; %
